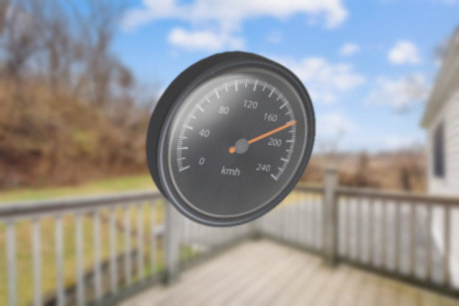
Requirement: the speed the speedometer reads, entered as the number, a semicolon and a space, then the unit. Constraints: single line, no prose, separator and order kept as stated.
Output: 180; km/h
